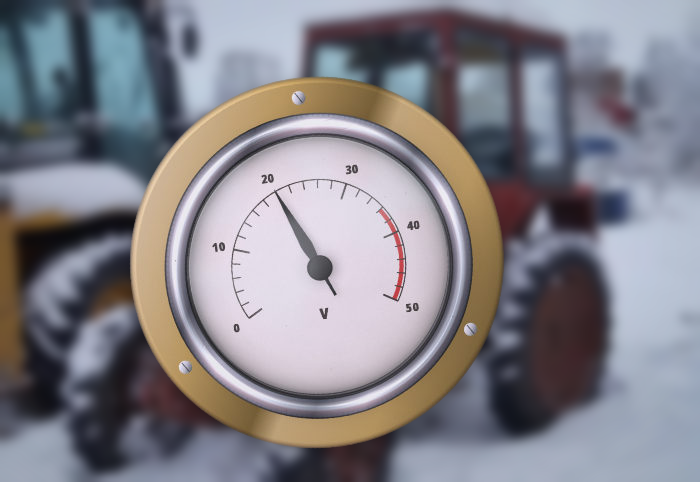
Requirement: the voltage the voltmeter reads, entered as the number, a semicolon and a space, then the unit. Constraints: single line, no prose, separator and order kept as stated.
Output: 20; V
